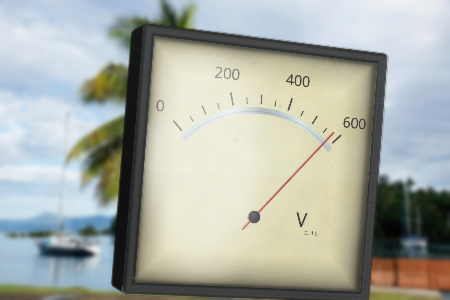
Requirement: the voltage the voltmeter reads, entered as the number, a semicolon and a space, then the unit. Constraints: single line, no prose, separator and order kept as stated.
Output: 575; V
